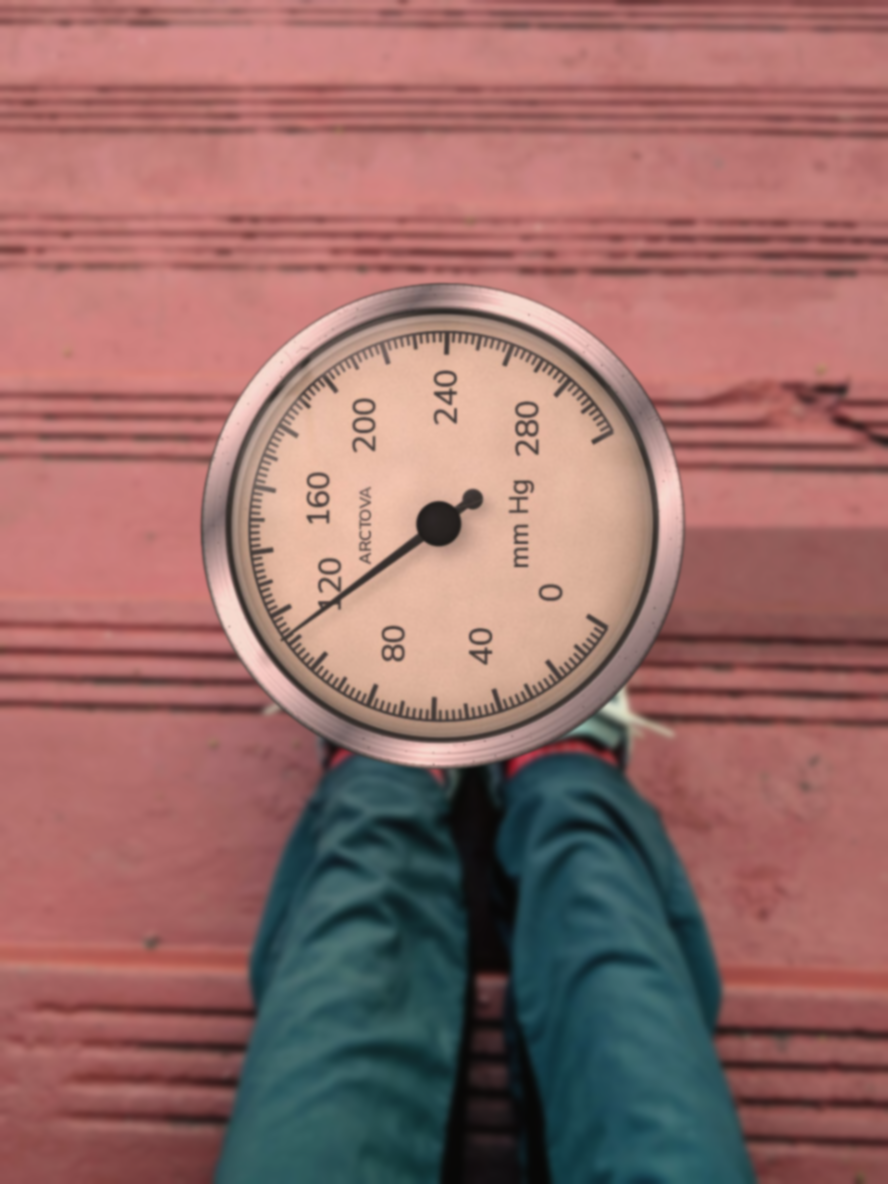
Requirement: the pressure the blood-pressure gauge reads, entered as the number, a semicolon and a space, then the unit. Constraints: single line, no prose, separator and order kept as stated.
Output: 112; mmHg
